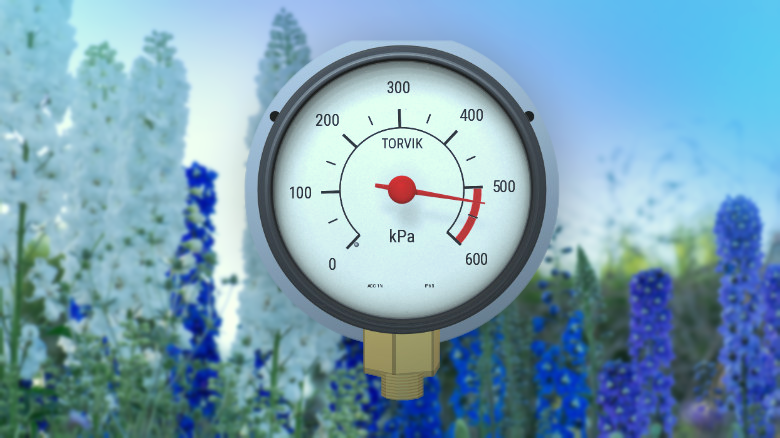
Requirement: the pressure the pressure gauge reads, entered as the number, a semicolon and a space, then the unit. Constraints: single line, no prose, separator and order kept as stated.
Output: 525; kPa
